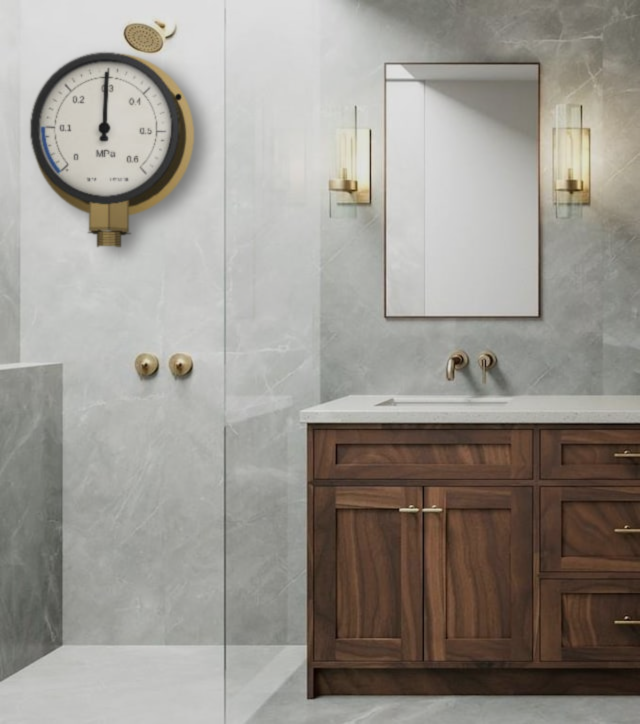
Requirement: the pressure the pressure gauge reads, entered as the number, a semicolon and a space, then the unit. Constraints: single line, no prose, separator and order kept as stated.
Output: 0.3; MPa
